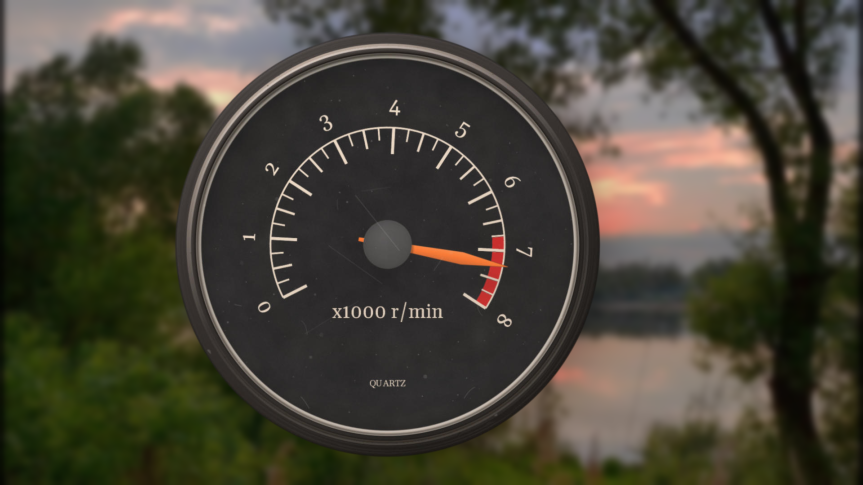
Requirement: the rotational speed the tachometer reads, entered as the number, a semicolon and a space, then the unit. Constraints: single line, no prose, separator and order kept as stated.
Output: 7250; rpm
